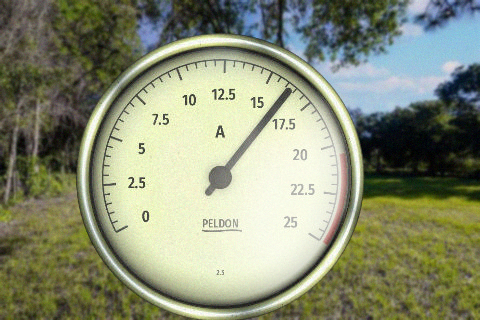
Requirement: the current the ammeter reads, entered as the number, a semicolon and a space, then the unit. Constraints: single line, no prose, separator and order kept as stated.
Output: 16.25; A
